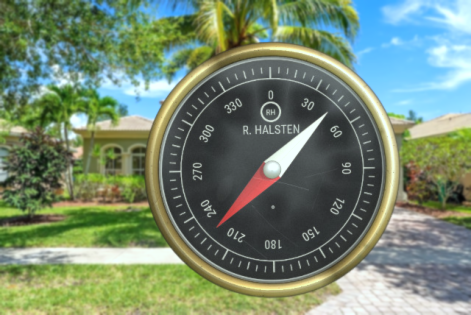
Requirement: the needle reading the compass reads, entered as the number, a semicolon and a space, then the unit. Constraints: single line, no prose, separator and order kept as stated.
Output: 225; °
